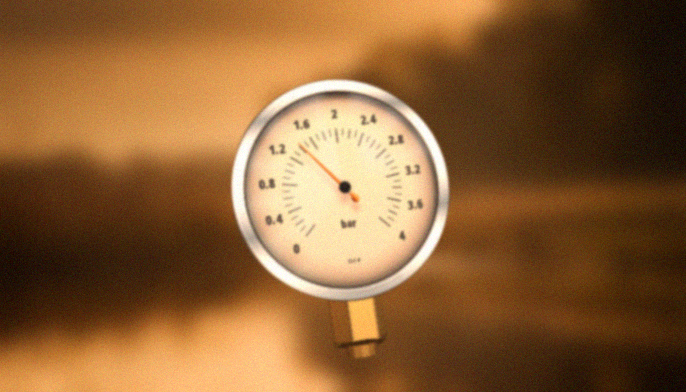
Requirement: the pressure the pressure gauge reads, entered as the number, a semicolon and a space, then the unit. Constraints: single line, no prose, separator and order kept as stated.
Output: 1.4; bar
